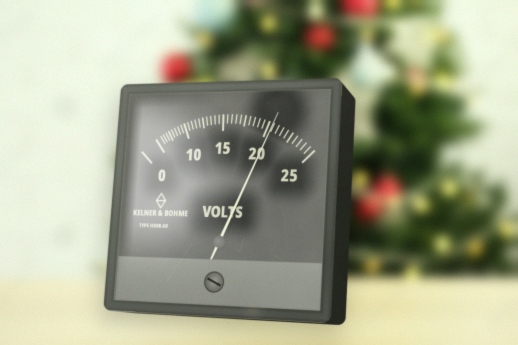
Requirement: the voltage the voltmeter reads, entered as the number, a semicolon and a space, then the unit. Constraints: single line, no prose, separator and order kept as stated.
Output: 20.5; V
